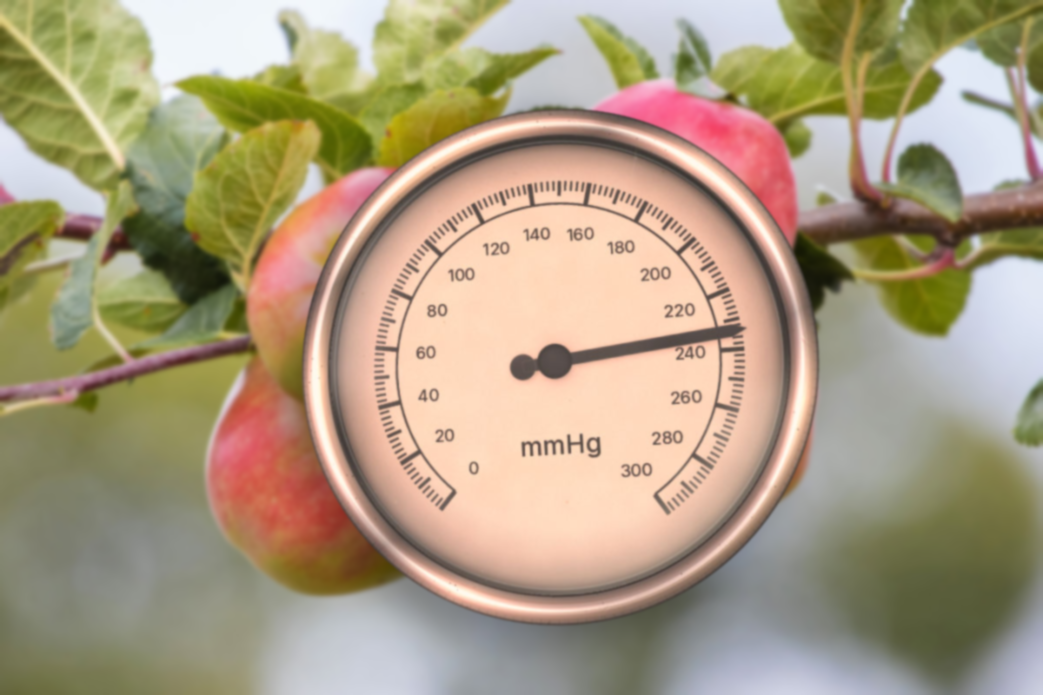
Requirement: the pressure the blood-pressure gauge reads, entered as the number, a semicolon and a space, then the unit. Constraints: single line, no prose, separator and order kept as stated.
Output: 234; mmHg
